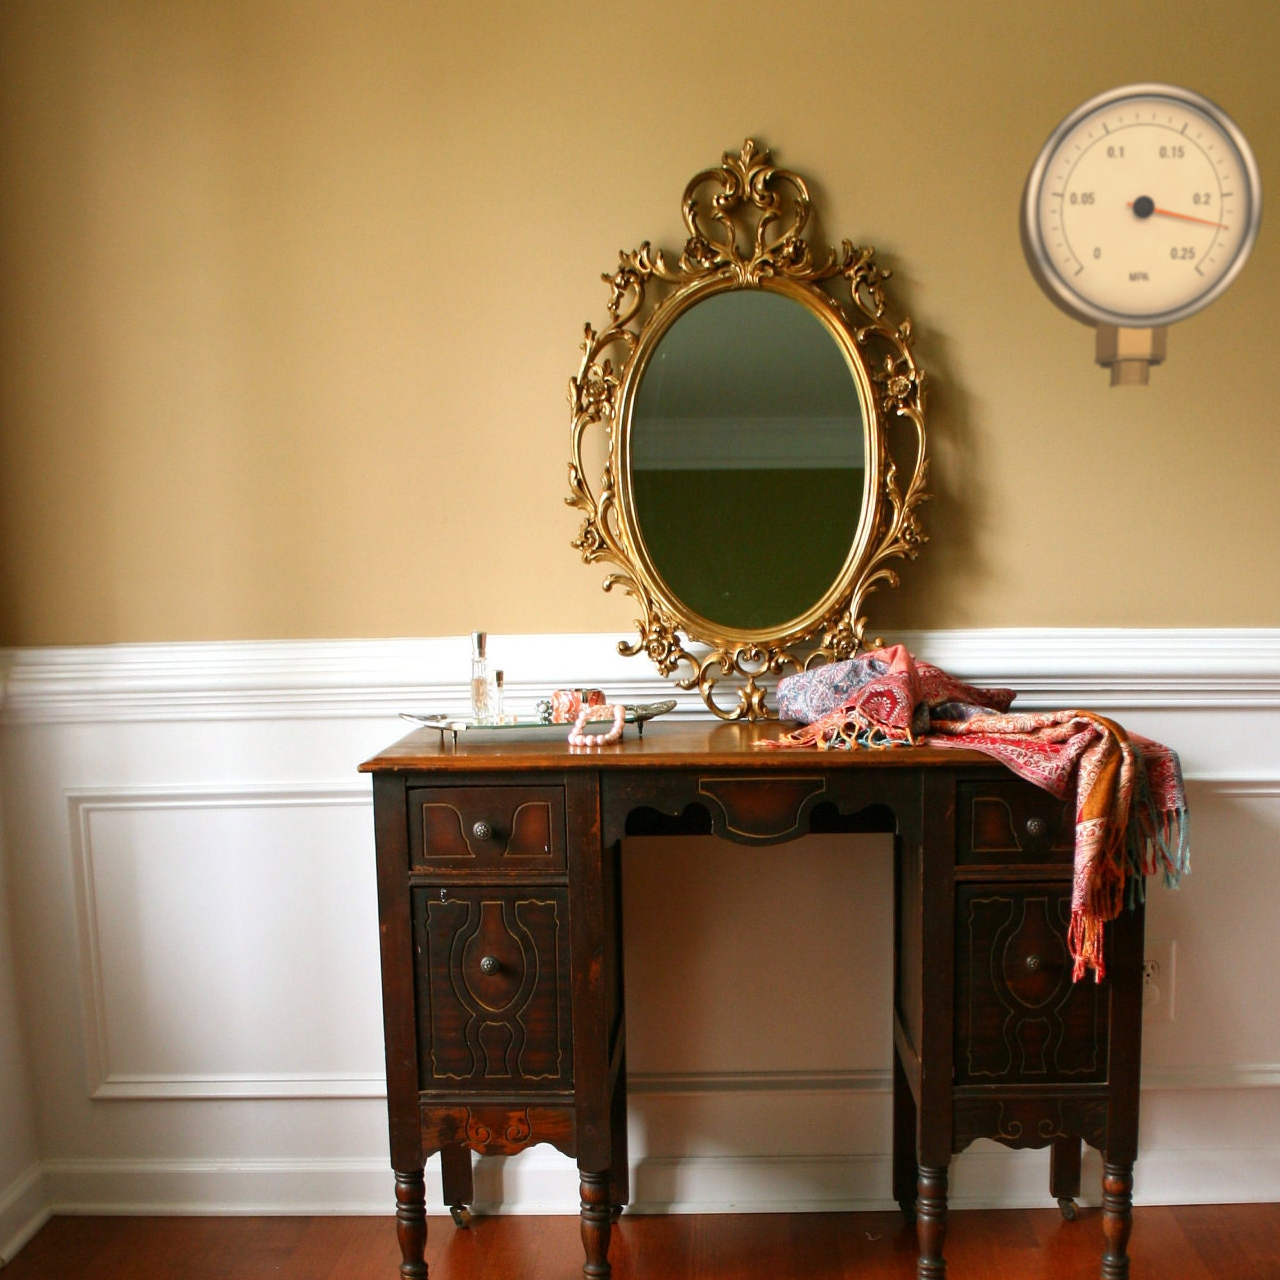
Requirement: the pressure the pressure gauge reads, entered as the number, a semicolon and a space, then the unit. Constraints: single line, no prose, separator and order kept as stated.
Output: 0.22; MPa
